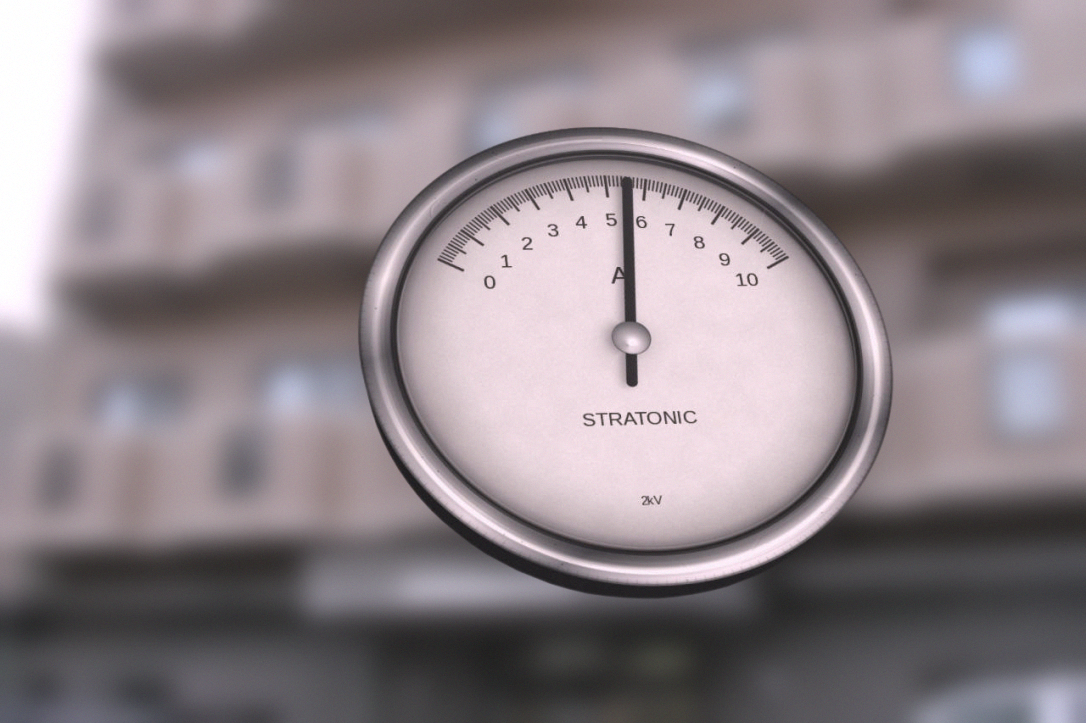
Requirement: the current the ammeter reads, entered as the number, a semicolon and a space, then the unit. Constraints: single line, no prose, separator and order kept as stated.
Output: 5.5; A
